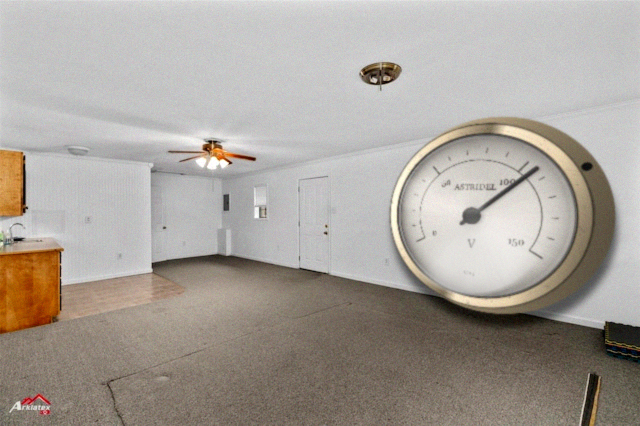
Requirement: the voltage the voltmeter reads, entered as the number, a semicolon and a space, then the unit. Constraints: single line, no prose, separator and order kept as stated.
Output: 105; V
